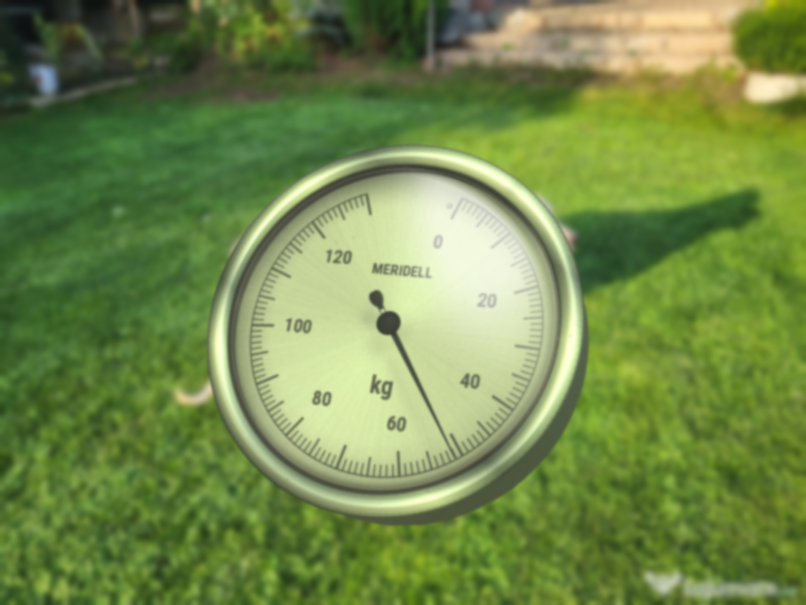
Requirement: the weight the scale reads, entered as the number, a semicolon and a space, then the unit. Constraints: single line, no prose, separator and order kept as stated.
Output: 51; kg
